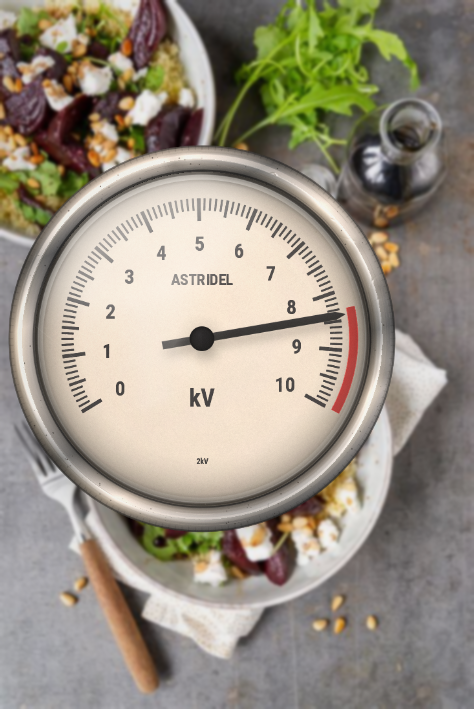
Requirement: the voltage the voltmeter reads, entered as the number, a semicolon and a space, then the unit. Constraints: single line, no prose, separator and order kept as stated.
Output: 8.4; kV
